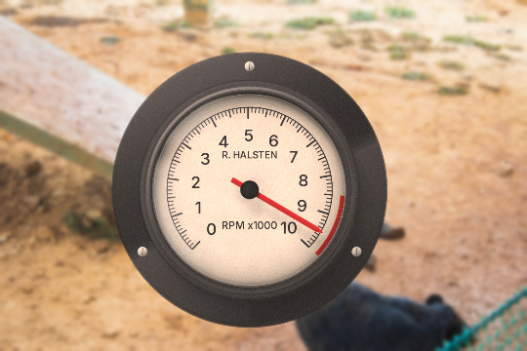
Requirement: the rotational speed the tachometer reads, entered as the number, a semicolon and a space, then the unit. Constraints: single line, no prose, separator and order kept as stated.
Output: 9500; rpm
